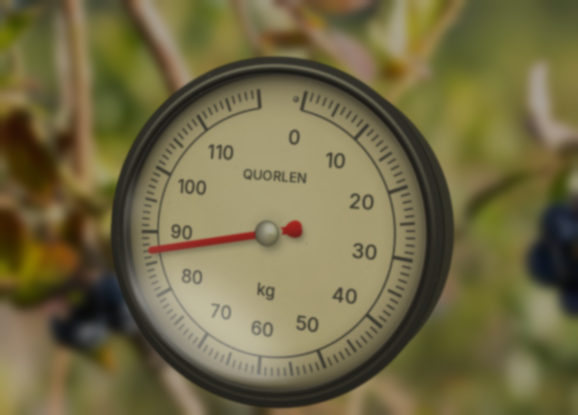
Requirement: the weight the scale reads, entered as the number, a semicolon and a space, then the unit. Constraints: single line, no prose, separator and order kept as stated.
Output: 87; kg
